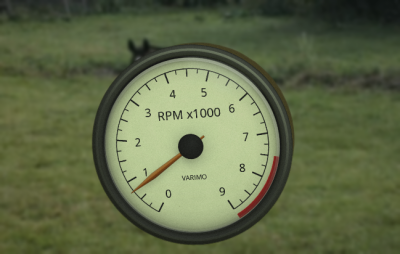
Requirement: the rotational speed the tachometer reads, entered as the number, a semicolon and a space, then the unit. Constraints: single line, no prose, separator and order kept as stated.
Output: 750; rpm
